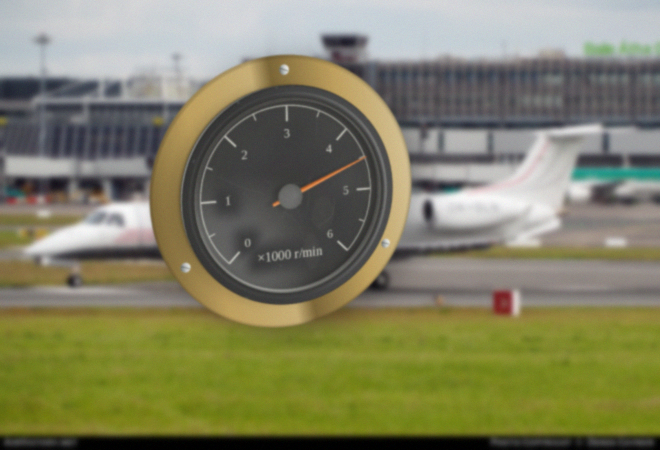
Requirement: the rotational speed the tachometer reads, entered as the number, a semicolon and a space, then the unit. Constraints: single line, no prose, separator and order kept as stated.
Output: 4500; rpm
